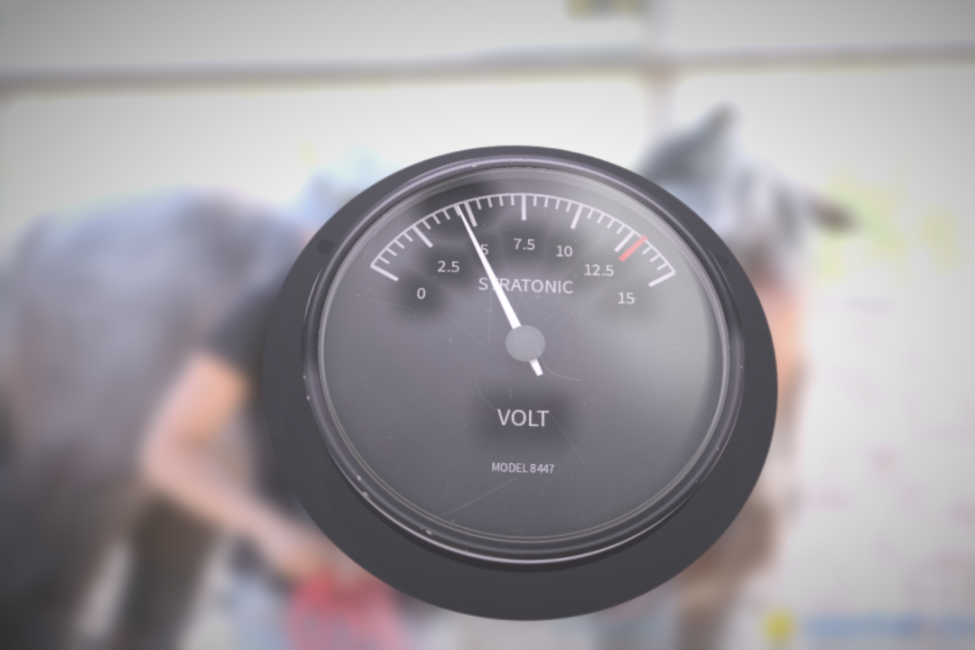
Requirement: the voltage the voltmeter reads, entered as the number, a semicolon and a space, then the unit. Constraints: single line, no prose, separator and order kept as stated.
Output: 4.5; V
